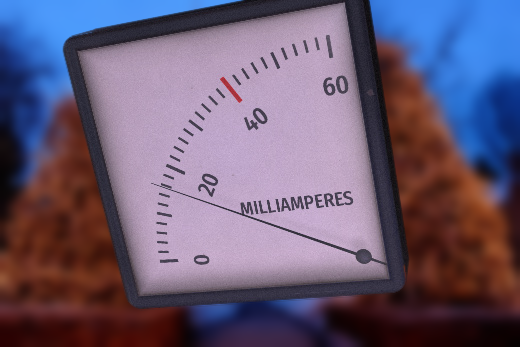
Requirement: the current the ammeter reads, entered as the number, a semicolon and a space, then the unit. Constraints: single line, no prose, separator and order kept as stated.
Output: 16; mA
